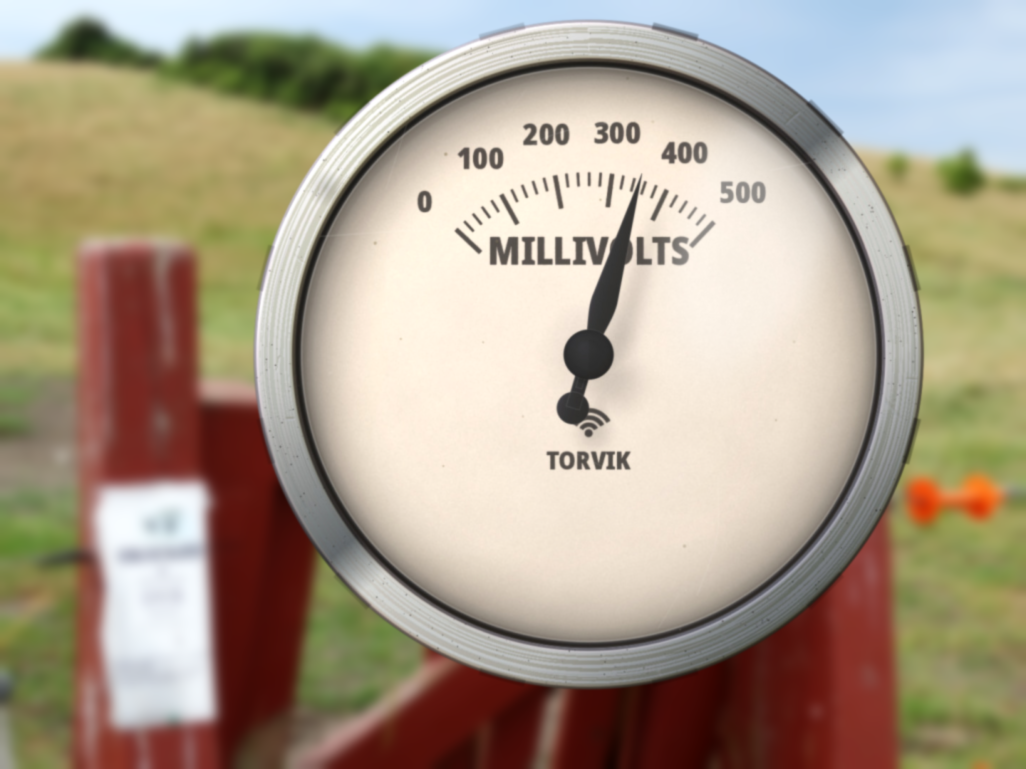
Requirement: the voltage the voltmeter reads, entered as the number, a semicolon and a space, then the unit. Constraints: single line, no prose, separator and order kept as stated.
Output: 350; mV
